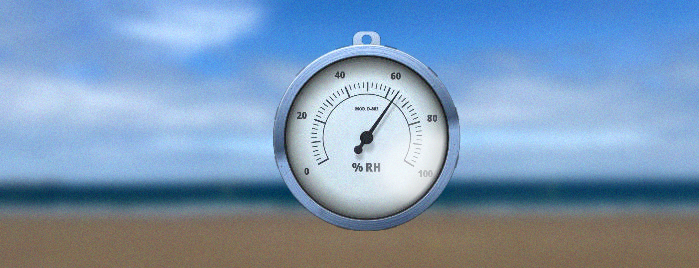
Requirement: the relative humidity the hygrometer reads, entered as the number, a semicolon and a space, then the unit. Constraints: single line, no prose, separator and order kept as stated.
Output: 64; %
